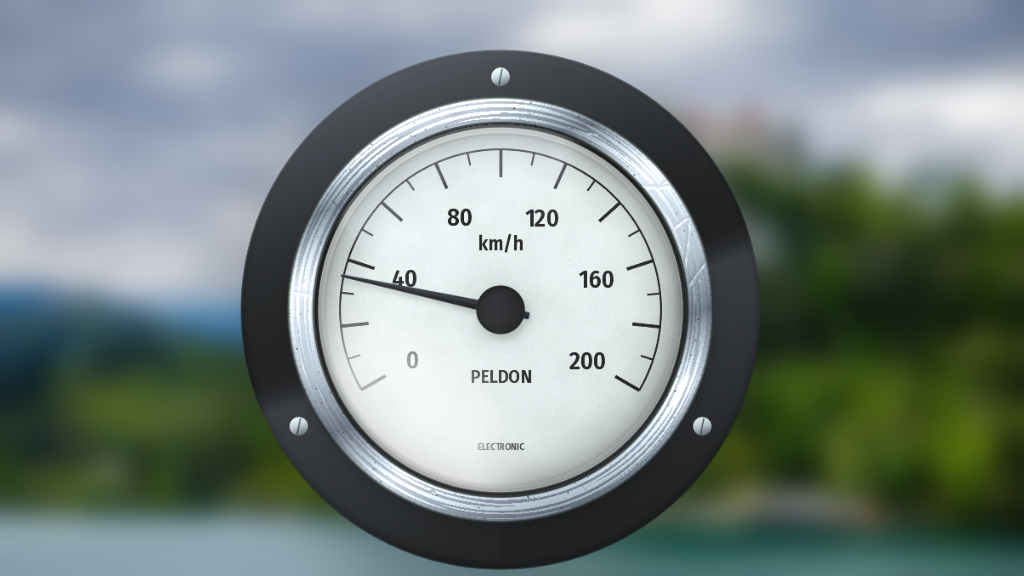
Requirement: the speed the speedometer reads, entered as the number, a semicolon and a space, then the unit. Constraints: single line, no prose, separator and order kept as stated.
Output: 35; km/h
